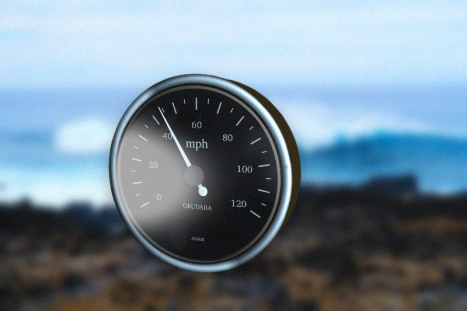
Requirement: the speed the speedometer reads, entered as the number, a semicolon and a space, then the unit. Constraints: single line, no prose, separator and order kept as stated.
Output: 45; mph
